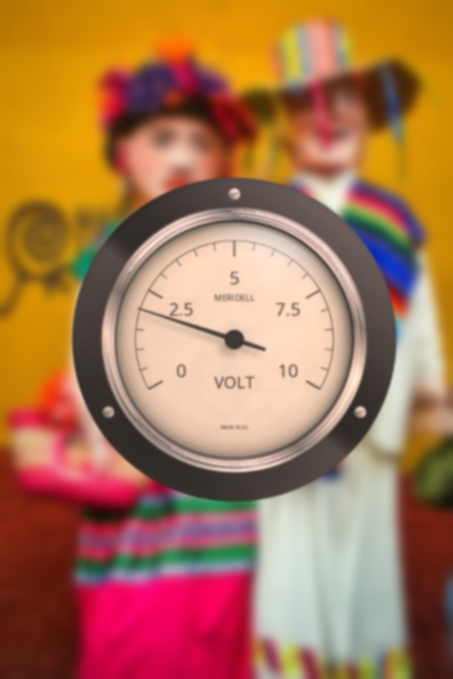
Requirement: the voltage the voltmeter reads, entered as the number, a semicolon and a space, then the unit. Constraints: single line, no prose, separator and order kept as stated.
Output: 2; V
